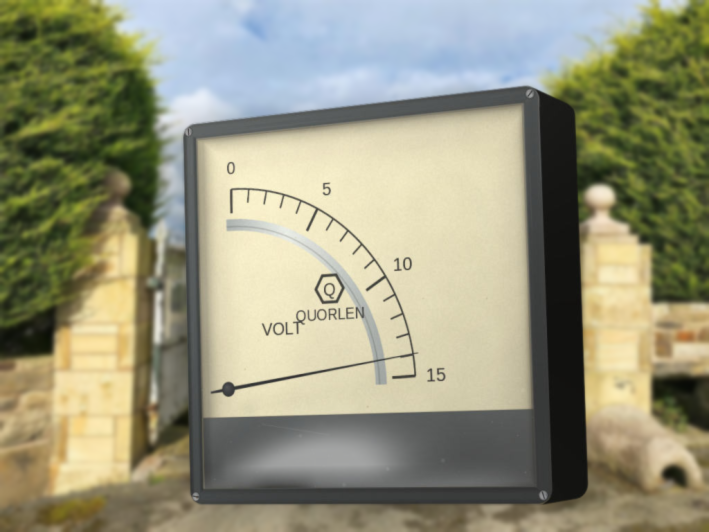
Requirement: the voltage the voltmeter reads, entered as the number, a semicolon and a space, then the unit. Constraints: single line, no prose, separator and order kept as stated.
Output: 14; V
